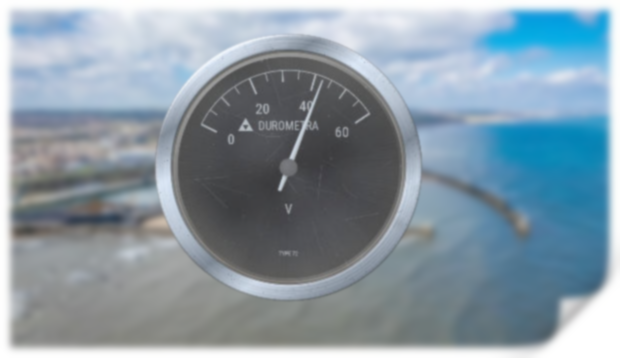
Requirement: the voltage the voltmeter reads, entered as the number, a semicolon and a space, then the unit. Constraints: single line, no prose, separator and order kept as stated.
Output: 42.5; V
